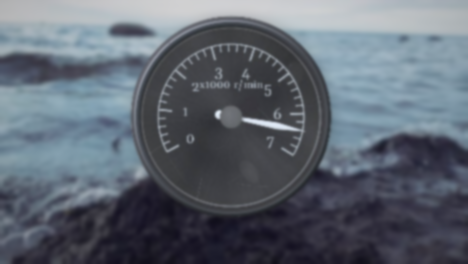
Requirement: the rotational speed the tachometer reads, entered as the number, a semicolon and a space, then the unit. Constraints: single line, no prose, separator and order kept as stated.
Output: 6400; rpm
